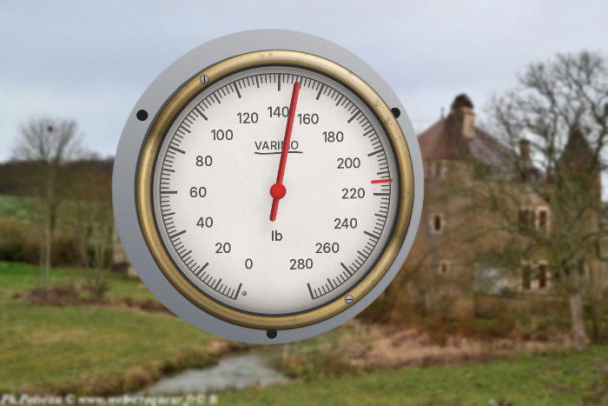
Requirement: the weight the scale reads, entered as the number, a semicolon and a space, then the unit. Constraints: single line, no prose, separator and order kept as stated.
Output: 148; lb
